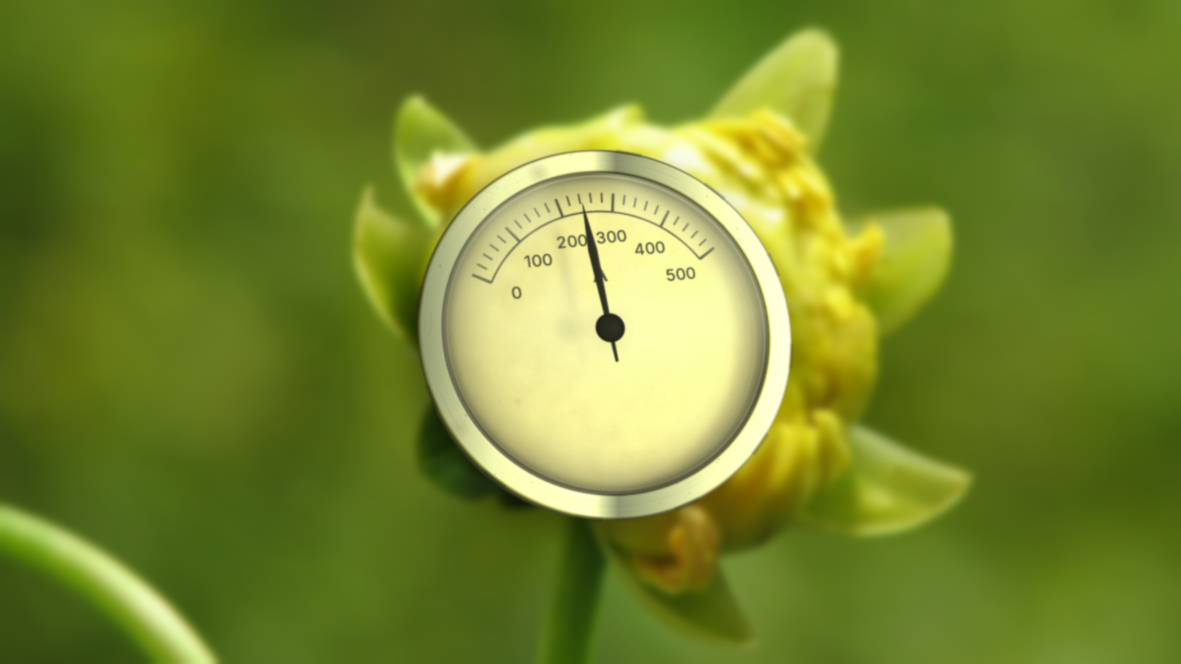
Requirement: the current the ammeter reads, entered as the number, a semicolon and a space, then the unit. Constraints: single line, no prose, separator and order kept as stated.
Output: 240; A
